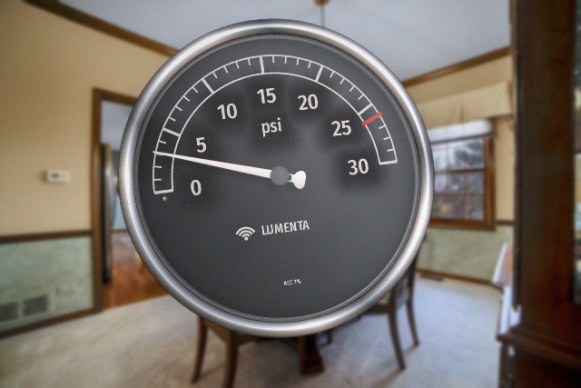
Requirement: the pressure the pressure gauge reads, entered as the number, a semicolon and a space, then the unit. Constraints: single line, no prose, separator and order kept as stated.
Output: 3; psi
